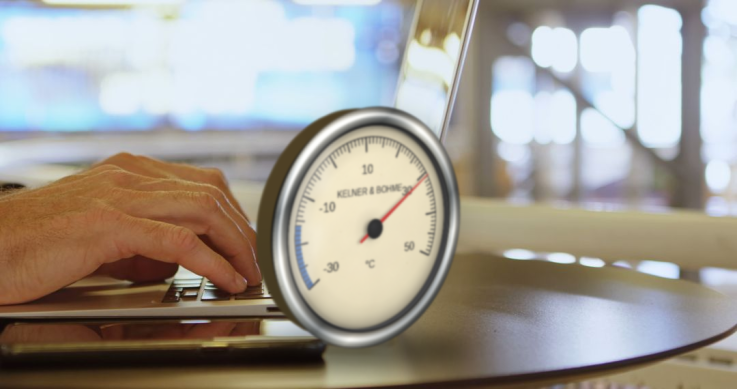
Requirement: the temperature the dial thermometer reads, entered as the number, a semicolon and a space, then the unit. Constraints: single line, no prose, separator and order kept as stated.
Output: 30; °C
